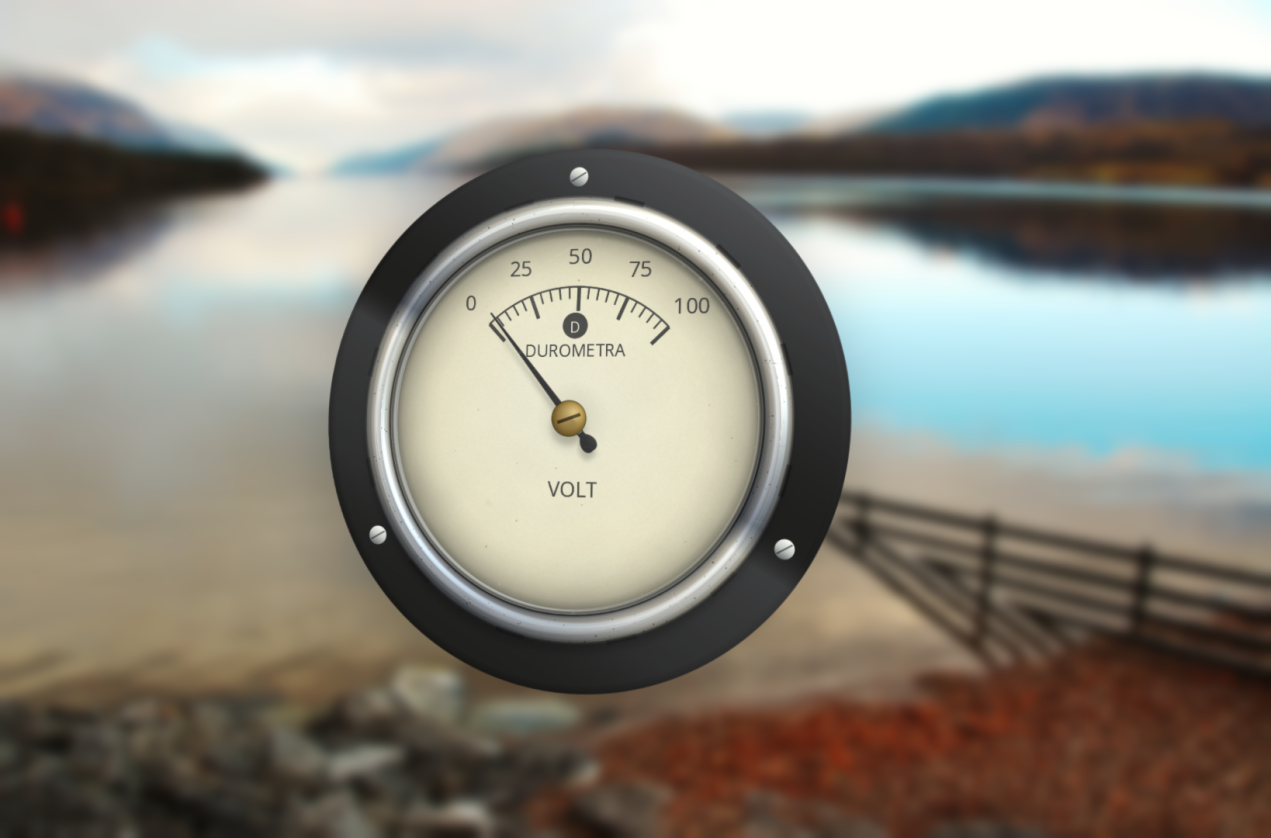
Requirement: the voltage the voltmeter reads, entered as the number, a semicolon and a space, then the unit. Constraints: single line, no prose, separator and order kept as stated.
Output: 5; V
